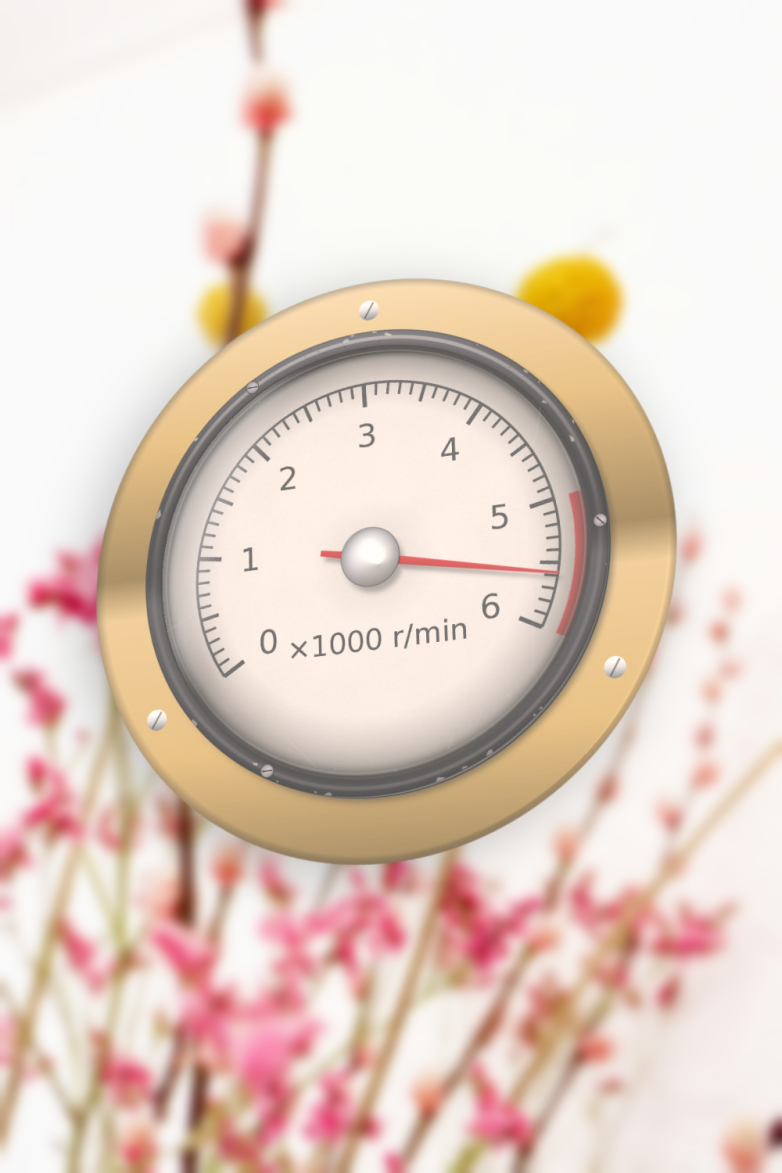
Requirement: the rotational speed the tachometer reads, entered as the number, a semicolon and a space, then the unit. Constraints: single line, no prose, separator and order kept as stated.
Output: 5600; rpm
